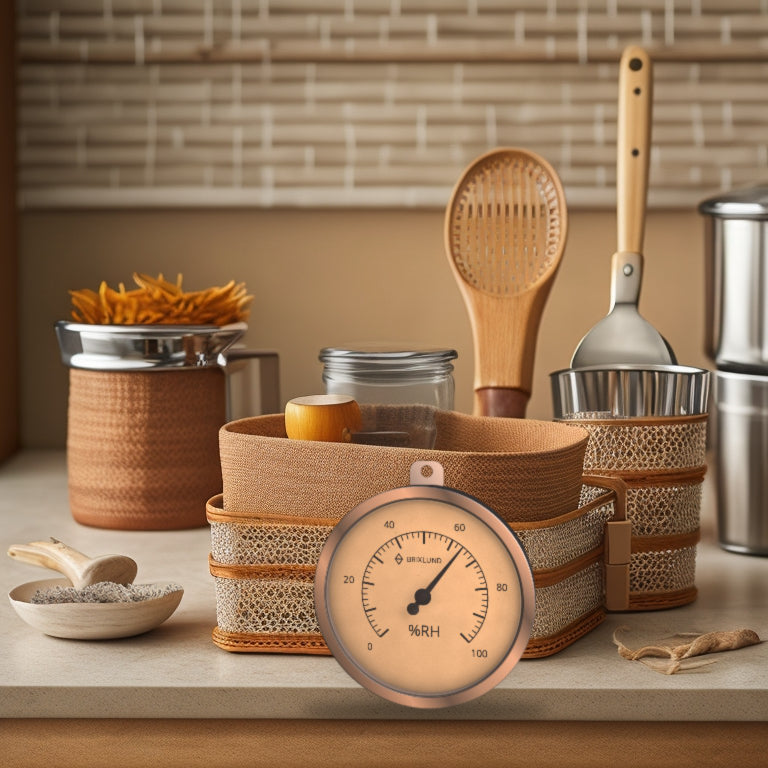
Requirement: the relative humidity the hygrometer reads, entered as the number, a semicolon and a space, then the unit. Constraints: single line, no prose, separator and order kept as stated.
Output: 64; %
